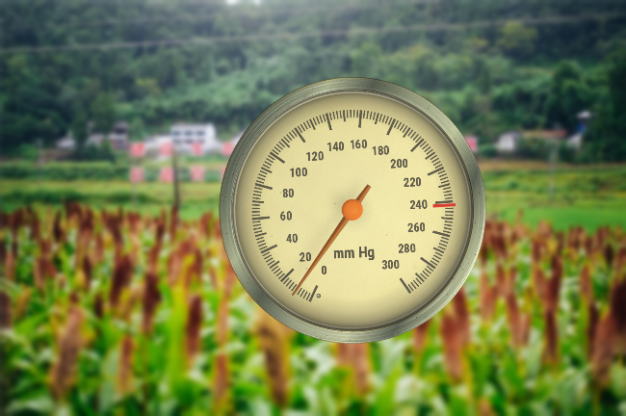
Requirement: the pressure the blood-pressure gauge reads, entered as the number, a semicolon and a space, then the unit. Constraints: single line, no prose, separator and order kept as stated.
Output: 10; mmHg
